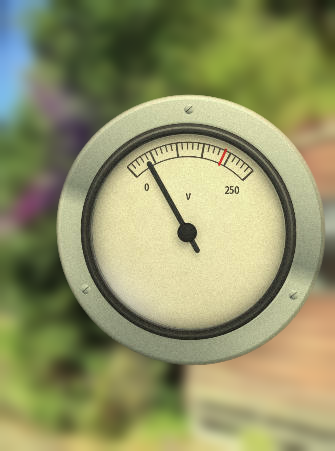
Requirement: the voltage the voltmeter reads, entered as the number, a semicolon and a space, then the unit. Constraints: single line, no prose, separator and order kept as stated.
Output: 40; V
